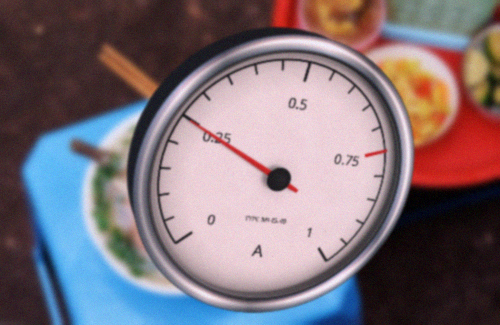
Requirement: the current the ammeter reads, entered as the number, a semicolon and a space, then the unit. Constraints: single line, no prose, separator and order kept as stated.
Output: 0.25; A
